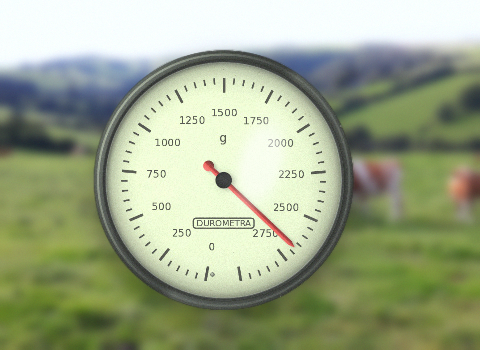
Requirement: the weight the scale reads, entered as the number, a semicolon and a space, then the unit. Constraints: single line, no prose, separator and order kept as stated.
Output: 2675; g
